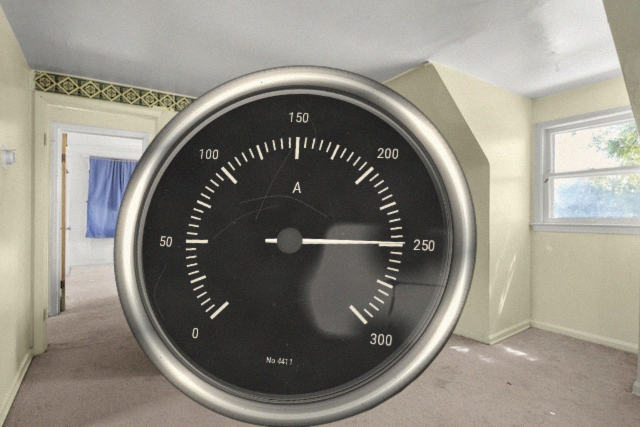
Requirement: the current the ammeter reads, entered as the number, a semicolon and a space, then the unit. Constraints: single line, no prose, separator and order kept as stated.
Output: 250; A
